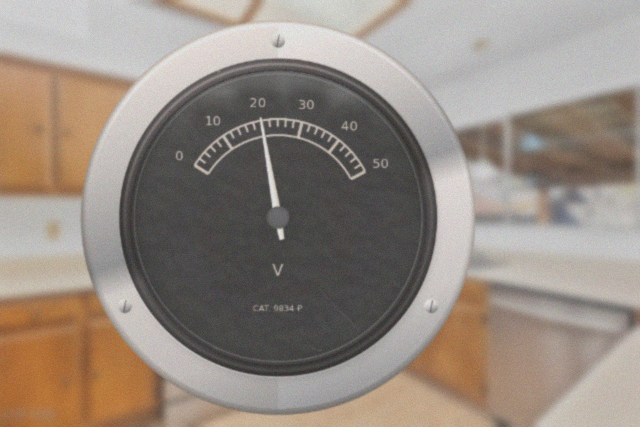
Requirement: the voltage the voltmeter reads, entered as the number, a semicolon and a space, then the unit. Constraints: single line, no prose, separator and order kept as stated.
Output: 20; V
